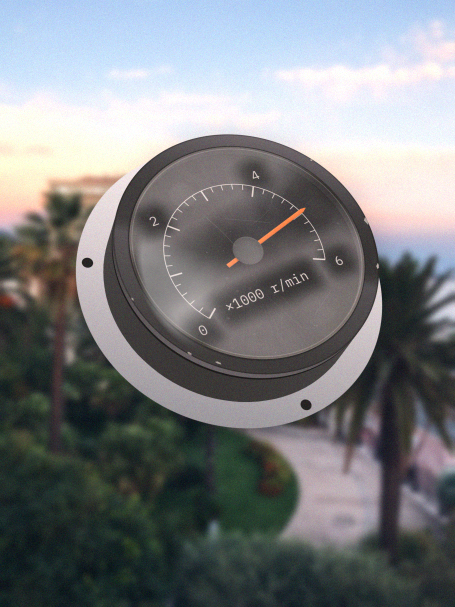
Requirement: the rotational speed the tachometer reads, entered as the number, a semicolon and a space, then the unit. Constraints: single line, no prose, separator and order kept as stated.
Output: 5000; rpm
